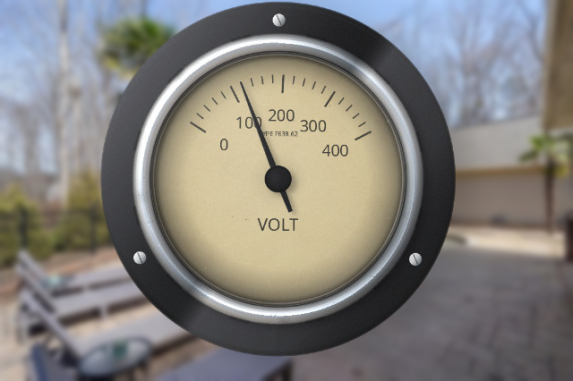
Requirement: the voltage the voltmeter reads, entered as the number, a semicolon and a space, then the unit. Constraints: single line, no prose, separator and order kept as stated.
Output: 120; V
